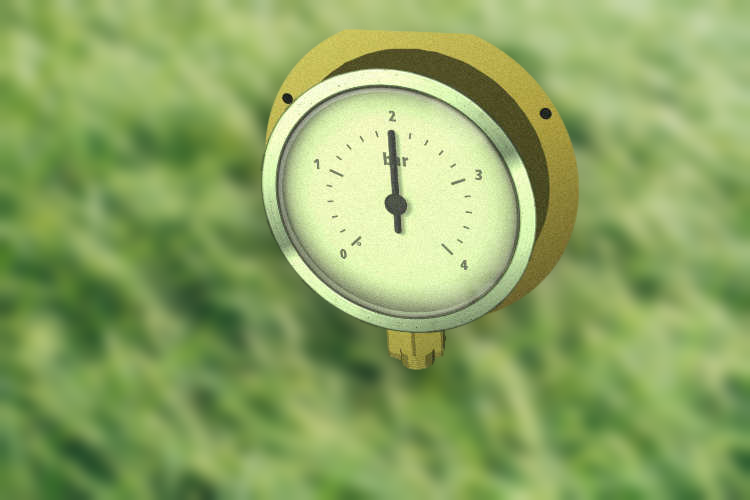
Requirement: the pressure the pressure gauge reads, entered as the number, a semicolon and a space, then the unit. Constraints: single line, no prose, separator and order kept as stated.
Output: 2; bar
